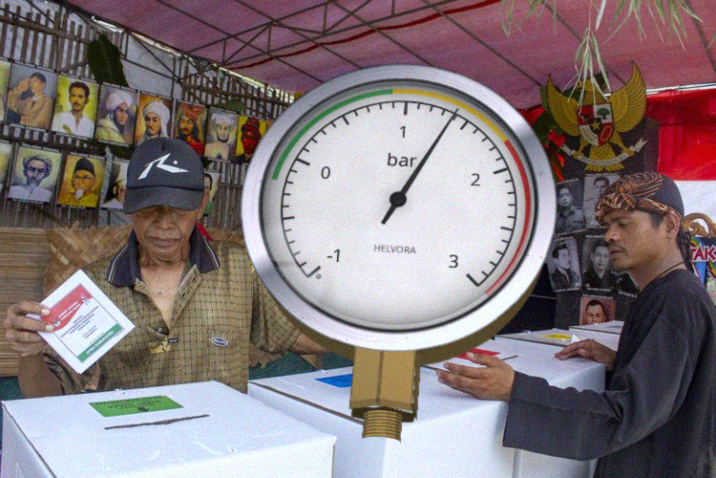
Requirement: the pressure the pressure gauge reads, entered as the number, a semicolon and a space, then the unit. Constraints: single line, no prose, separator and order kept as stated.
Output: 1.4; bar
